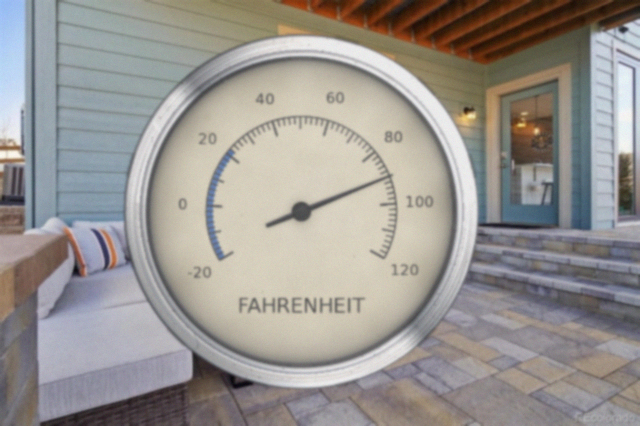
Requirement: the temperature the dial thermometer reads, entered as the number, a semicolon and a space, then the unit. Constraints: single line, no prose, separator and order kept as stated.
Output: 90; °F
